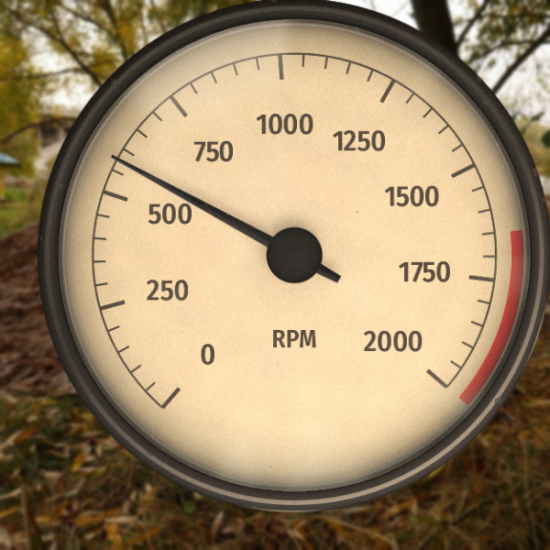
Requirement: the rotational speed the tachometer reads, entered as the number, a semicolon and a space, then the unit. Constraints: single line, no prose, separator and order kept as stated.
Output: 575; rpm
